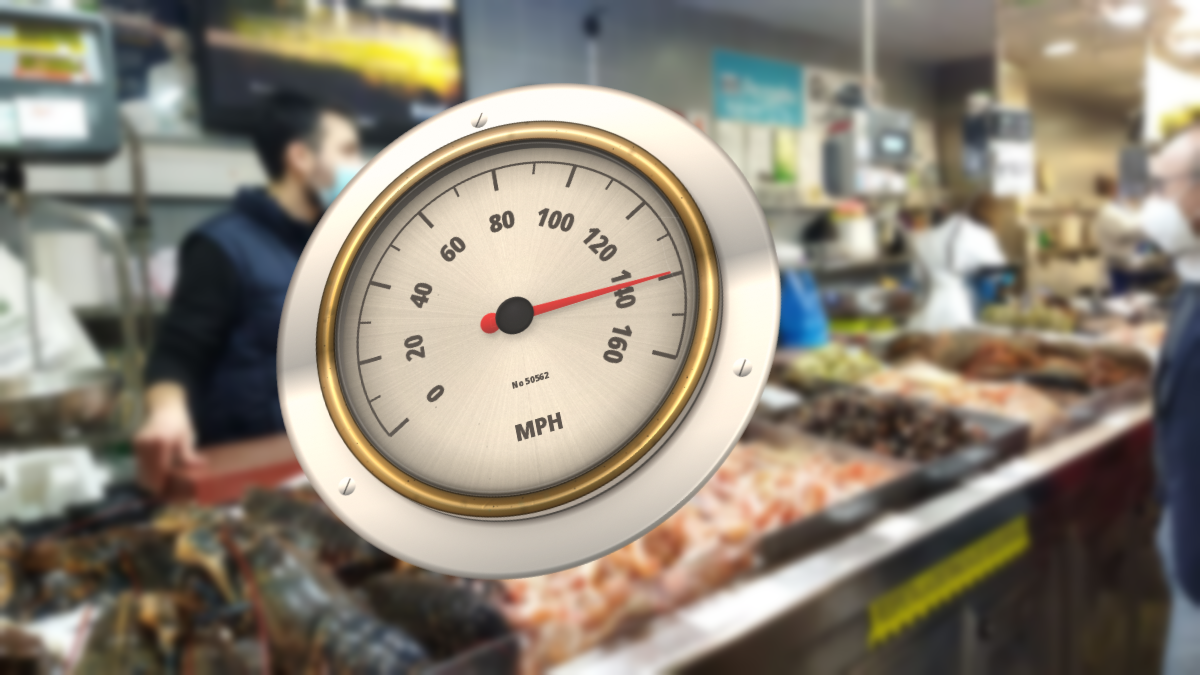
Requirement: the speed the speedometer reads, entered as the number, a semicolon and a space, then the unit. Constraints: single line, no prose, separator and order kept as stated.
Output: 140; mph
